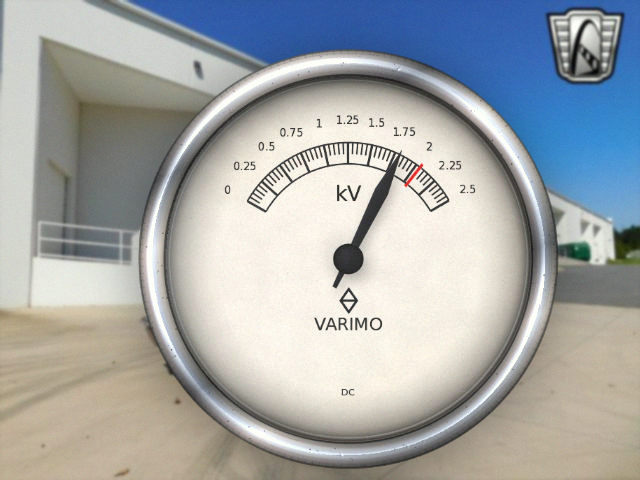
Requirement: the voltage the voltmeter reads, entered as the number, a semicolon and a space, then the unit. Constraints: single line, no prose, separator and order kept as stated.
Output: 1.8; kV
